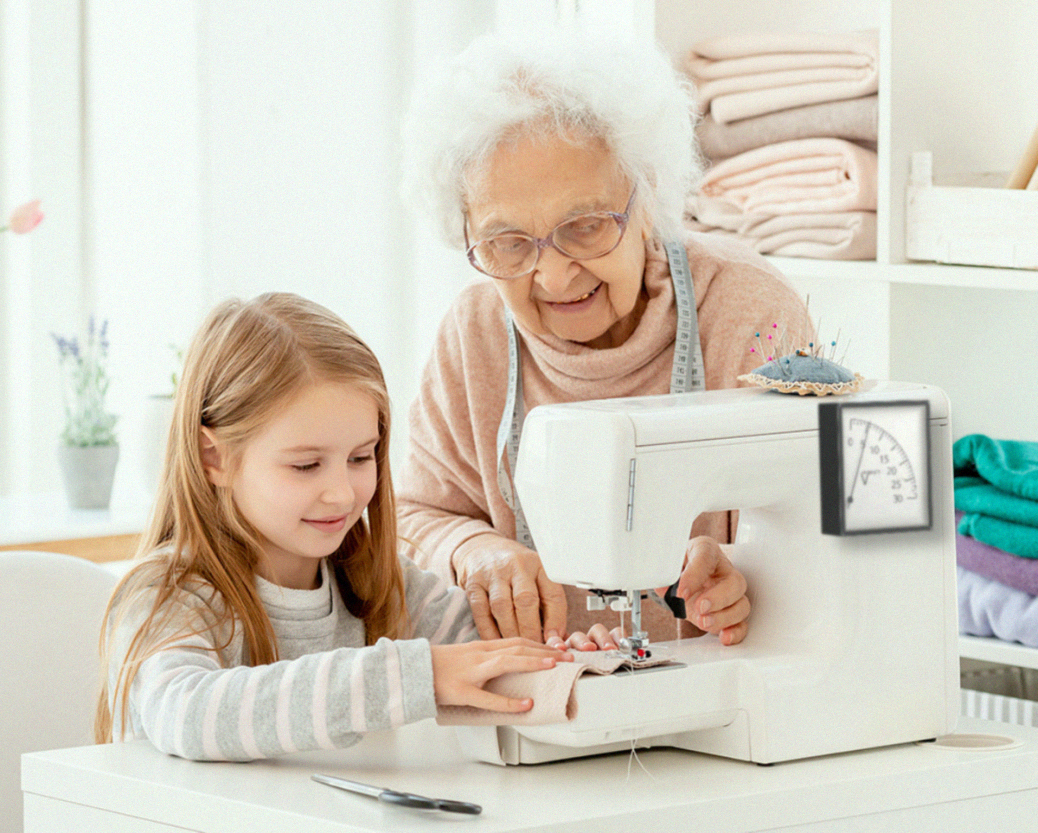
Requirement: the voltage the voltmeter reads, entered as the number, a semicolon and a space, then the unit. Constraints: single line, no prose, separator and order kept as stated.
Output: 5; V
